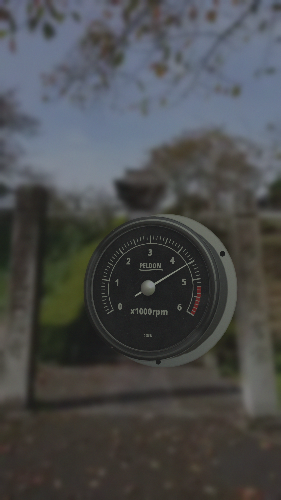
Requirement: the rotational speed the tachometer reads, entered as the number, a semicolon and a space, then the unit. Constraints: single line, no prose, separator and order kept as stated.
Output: 4500; rpm
